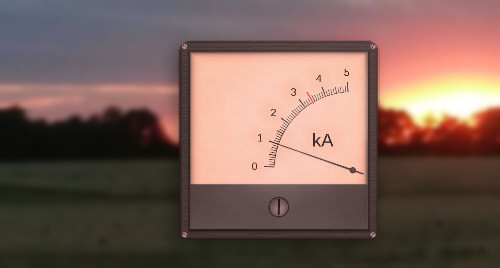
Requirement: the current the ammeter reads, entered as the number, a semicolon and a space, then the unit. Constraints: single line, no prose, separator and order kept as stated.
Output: 1; kA
